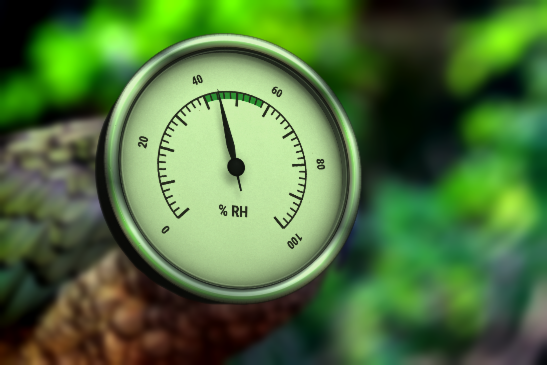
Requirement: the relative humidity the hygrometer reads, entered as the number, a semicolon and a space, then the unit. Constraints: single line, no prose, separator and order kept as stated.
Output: 44; %
